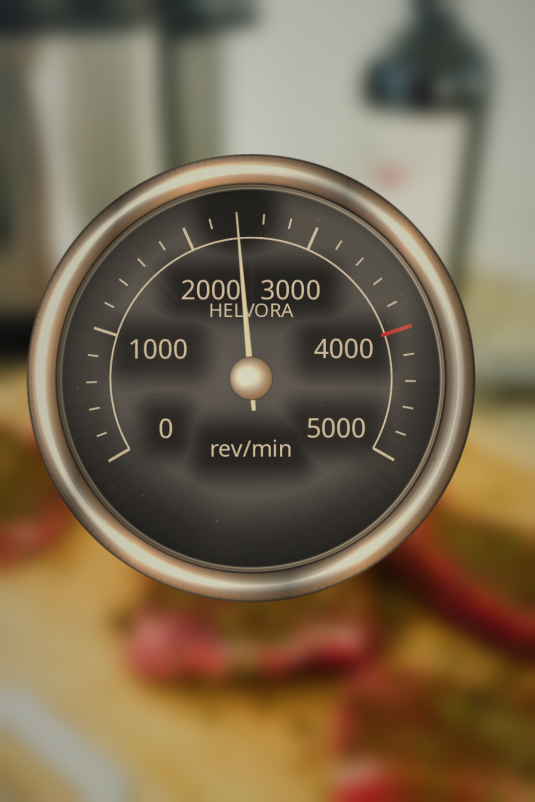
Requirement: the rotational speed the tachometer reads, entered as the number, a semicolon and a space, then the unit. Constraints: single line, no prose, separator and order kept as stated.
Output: 2400; rpm
